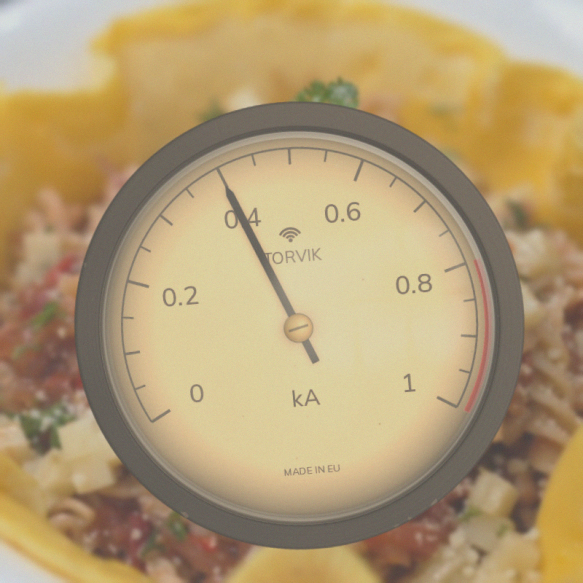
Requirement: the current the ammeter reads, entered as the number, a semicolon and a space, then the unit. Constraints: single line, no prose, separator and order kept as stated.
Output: 0.4; kA
